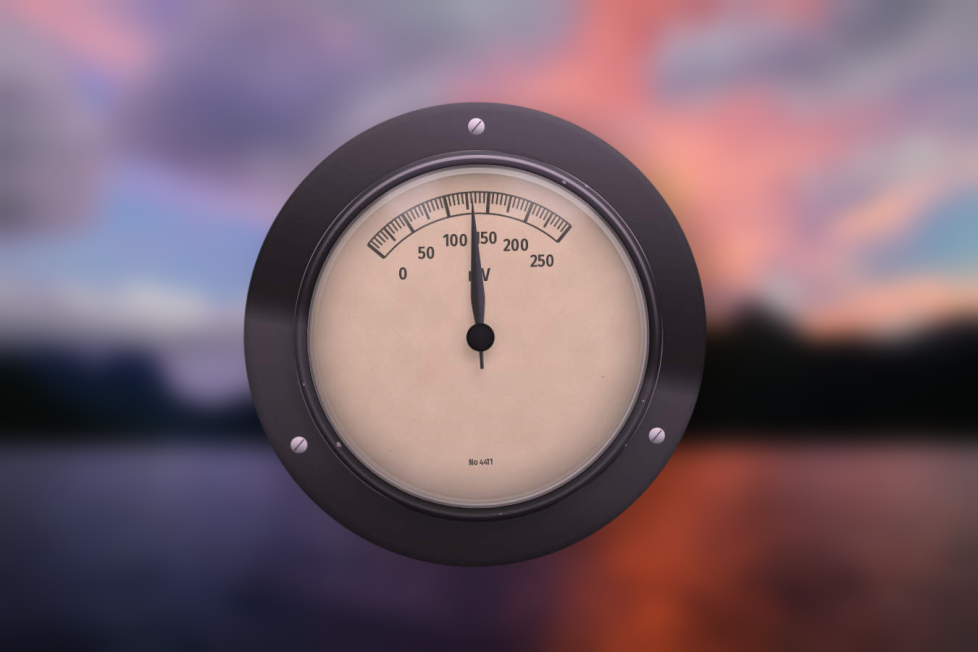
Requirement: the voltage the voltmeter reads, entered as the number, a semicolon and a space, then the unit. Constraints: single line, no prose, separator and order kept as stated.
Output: 130; mV
